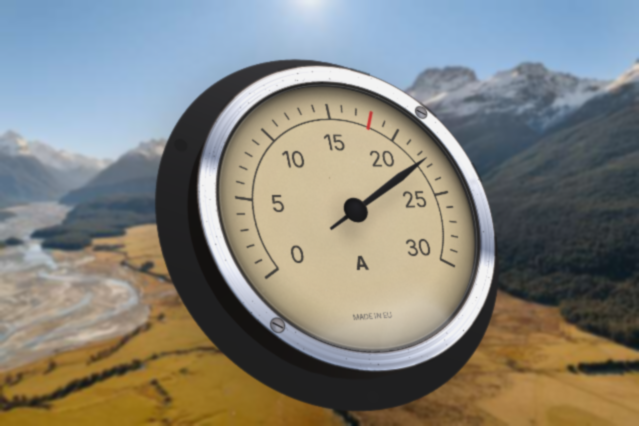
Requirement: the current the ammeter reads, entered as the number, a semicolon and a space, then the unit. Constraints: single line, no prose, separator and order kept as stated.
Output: 22.5; A
